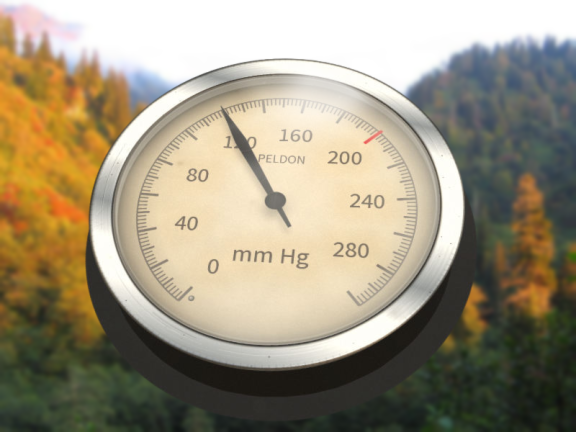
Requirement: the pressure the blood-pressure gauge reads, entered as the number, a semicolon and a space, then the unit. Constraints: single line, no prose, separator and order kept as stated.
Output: 120; mmHg
